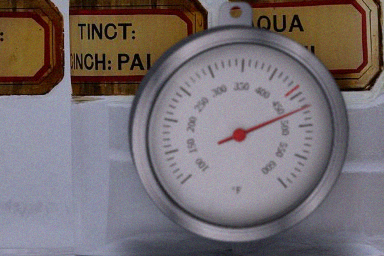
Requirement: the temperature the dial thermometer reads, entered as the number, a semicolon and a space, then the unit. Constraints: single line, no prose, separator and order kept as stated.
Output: 470; °F
